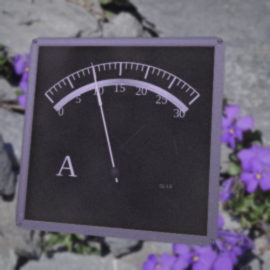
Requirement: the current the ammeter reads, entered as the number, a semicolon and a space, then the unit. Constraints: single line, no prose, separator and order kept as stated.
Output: 10; A
